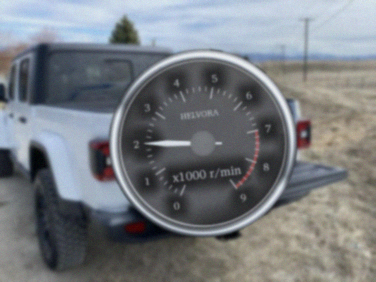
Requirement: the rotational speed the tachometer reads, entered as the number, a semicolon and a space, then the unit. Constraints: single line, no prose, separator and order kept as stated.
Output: 2000; rpm
